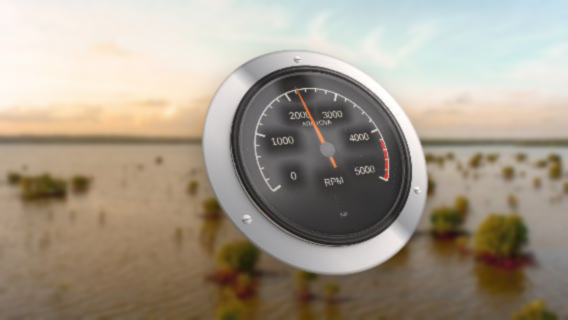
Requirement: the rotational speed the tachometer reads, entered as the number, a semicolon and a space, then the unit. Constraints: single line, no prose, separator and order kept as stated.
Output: 2200; rpm
